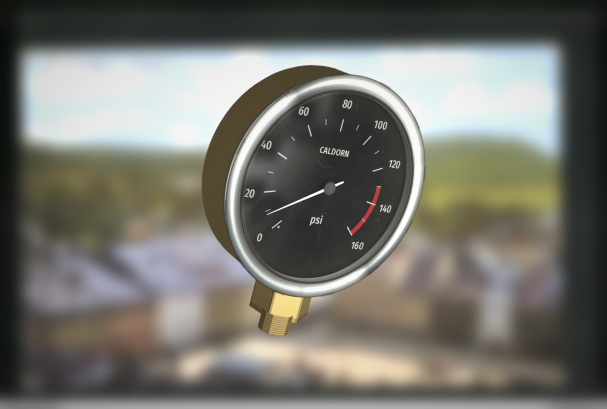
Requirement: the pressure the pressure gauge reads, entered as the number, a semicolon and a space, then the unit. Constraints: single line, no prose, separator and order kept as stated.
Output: 10; psi
